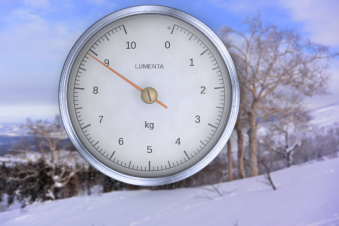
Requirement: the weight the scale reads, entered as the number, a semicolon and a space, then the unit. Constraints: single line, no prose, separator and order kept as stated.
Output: 8.9; kg
